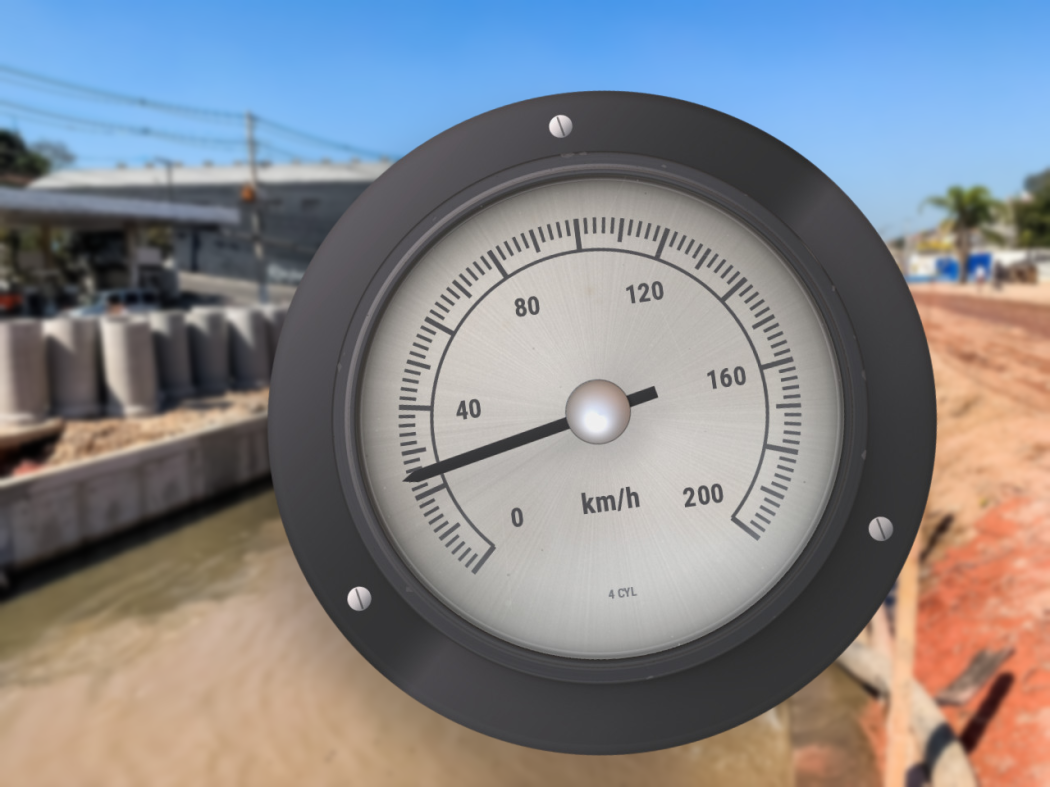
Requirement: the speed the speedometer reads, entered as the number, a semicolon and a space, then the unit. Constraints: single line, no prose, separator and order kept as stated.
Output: 24; km/h
